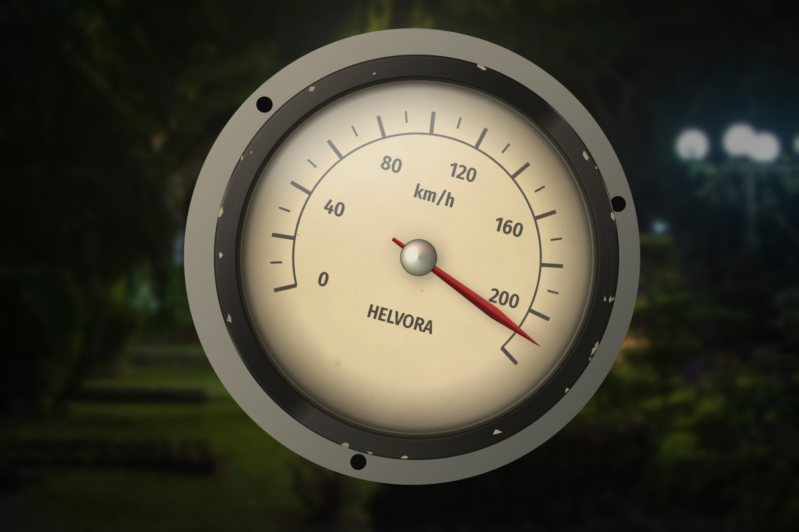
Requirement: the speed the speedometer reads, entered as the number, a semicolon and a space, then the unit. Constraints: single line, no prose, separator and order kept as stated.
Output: 210; km/h
